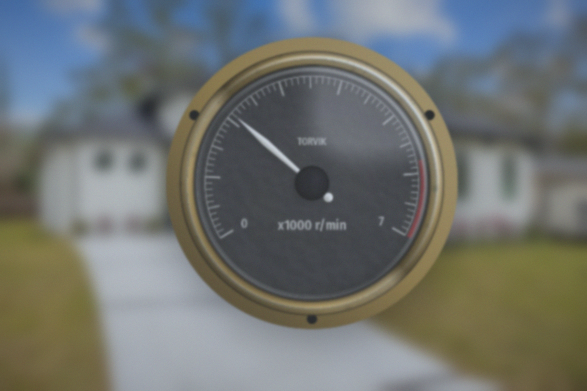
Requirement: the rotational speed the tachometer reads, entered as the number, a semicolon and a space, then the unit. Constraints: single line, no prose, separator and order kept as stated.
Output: 2100; rpm
